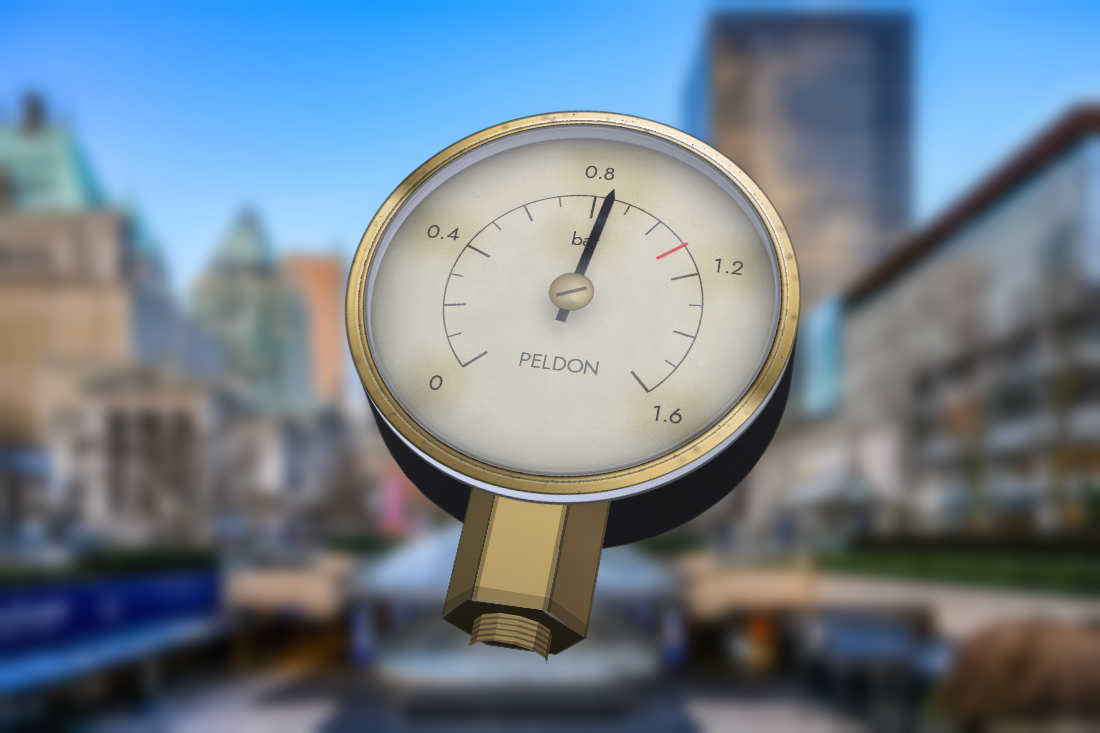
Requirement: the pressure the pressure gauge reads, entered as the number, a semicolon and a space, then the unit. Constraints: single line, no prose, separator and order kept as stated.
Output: 0.85; bar
